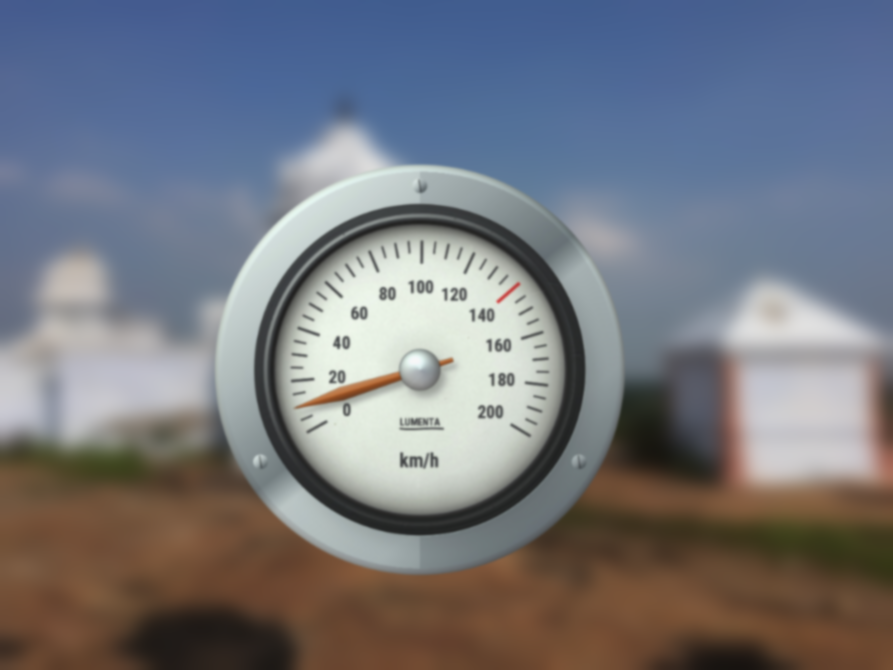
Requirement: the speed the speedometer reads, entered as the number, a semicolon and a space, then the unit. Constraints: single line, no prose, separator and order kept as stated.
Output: 10; km/h
